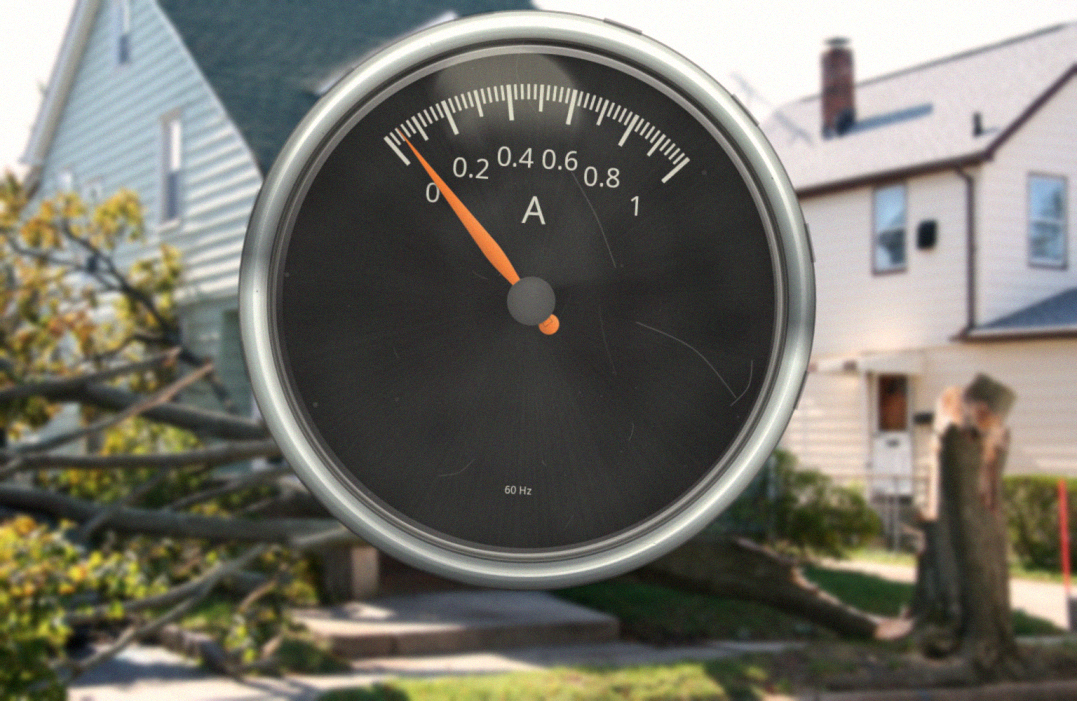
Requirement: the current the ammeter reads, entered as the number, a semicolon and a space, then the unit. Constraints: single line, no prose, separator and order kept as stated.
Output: 0.04; A
